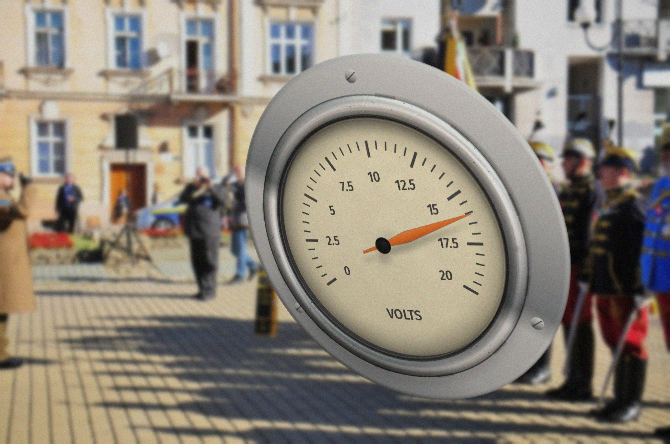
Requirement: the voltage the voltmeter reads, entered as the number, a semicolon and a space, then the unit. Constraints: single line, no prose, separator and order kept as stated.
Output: 16; V
